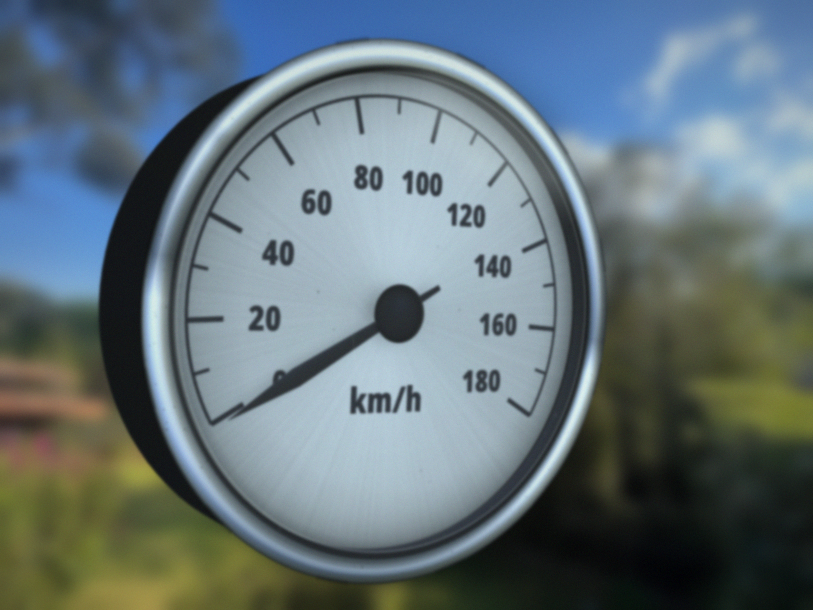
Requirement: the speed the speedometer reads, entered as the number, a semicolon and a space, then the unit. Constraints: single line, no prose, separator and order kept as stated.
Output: 0; km/h
